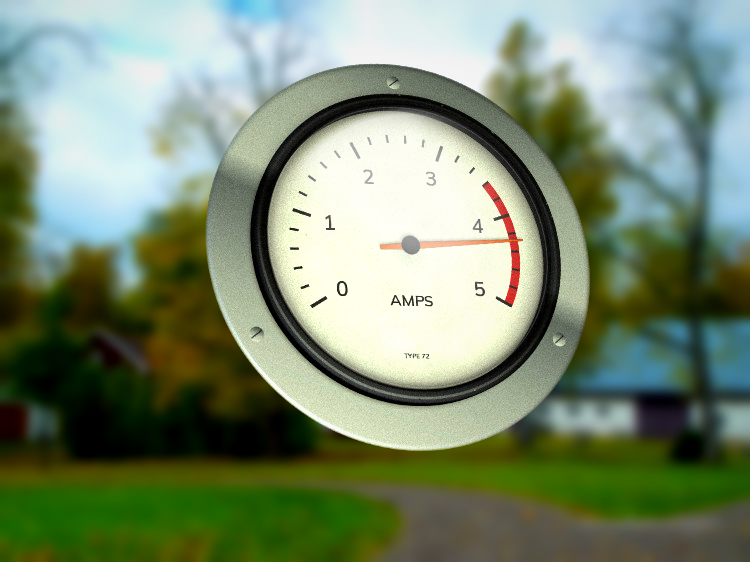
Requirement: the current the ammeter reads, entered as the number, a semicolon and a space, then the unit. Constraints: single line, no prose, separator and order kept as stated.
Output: 4.3; A
